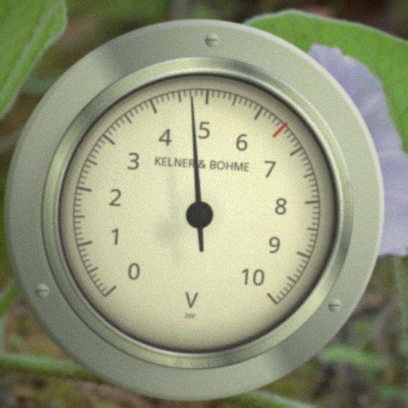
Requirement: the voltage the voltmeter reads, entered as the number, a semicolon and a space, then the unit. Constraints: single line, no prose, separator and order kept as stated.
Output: 4.7; V
